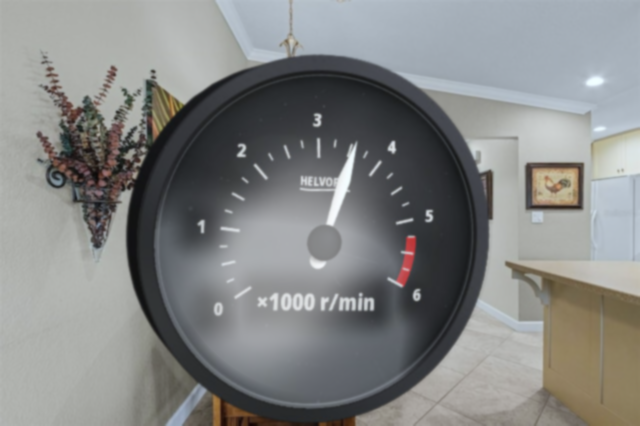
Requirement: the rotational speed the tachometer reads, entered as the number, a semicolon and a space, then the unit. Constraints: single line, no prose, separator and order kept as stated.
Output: 3500; rpm
